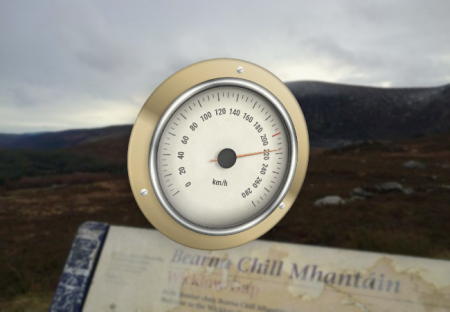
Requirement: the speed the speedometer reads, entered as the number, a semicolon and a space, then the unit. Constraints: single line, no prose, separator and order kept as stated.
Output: 215; km/h
